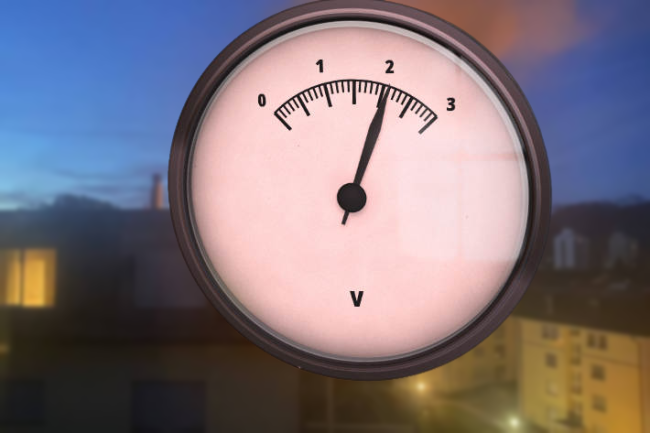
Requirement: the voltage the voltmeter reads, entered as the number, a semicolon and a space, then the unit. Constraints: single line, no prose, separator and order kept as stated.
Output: 2.1; V
